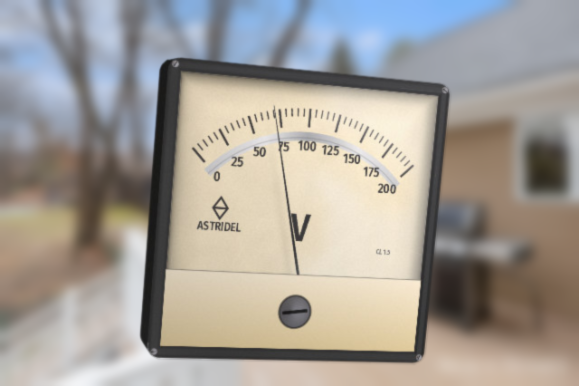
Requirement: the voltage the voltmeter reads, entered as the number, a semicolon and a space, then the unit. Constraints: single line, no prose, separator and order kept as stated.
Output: 70; V
